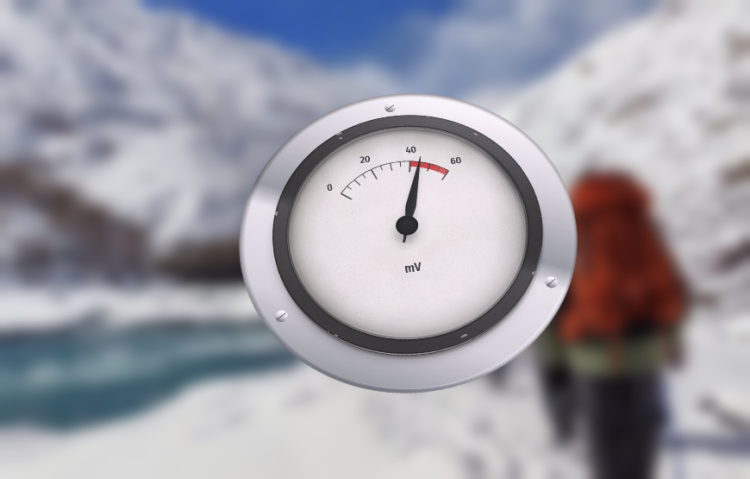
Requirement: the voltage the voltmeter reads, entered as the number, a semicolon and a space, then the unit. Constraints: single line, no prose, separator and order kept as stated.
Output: 45; mV
